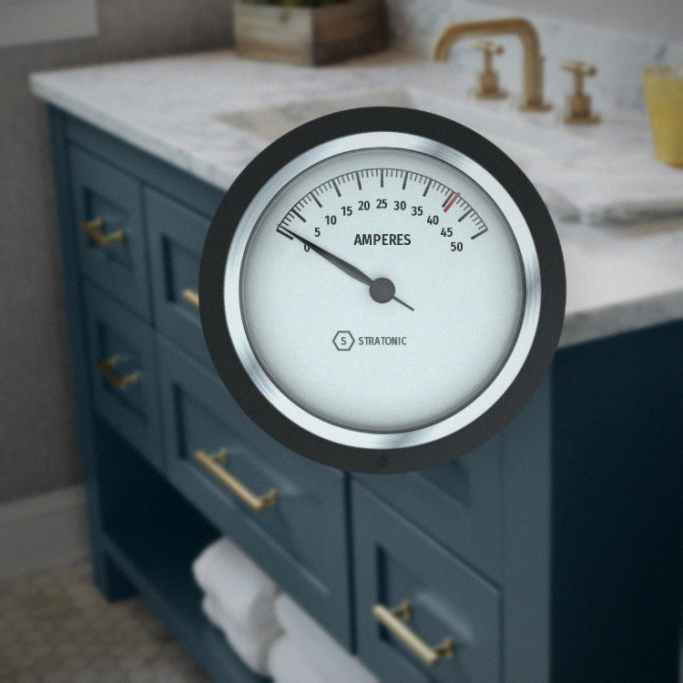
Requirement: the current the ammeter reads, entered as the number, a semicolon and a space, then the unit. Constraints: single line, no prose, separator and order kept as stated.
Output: 1; A
